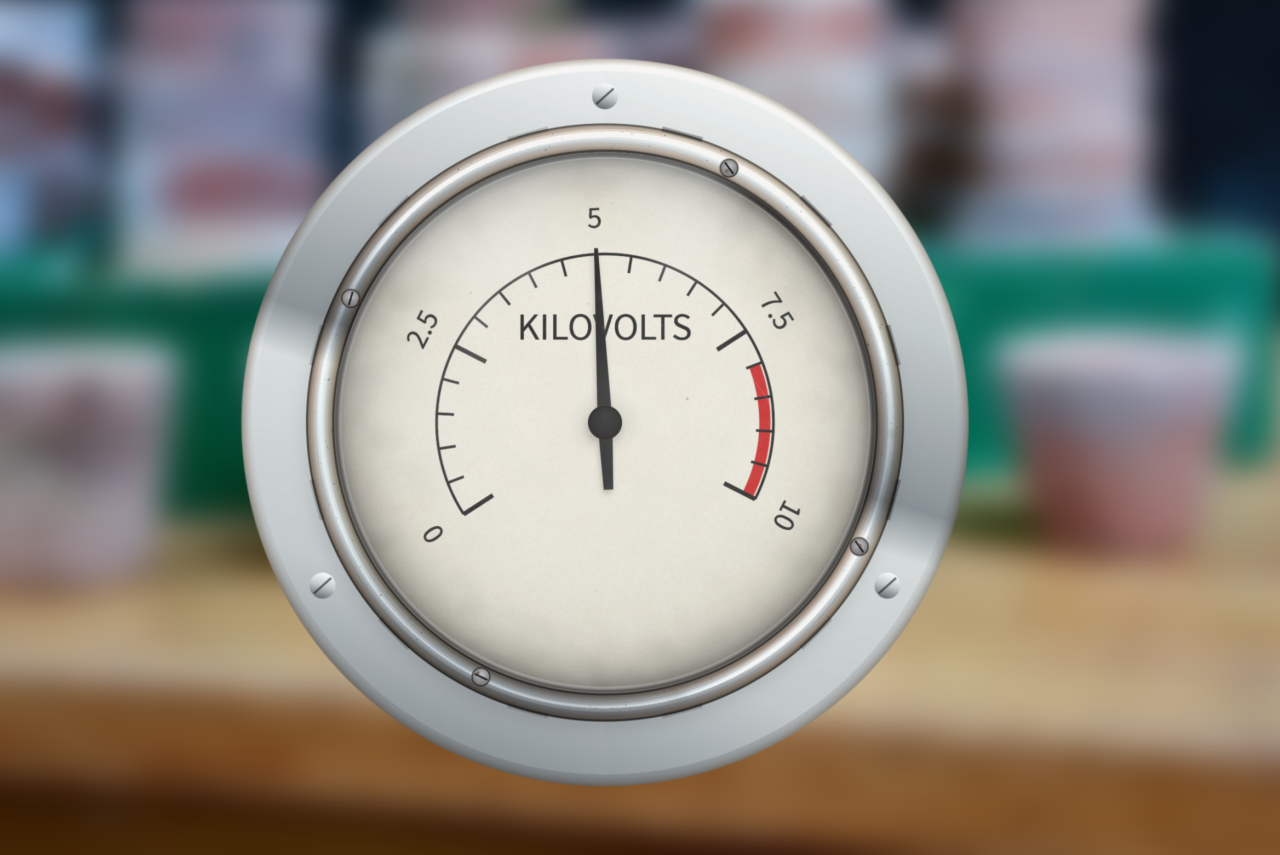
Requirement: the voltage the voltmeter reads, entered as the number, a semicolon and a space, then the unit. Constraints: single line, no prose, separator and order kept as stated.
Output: 5; kV
